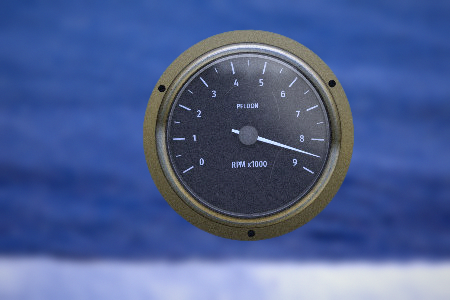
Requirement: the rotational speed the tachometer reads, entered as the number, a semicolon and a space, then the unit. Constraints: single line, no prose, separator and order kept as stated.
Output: 8500; rpm
